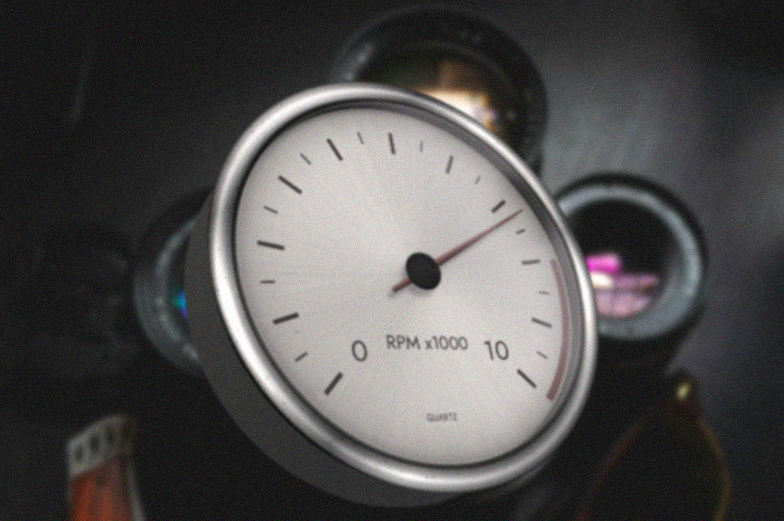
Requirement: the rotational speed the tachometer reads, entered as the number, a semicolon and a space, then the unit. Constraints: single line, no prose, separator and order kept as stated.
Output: 7250; rpm
